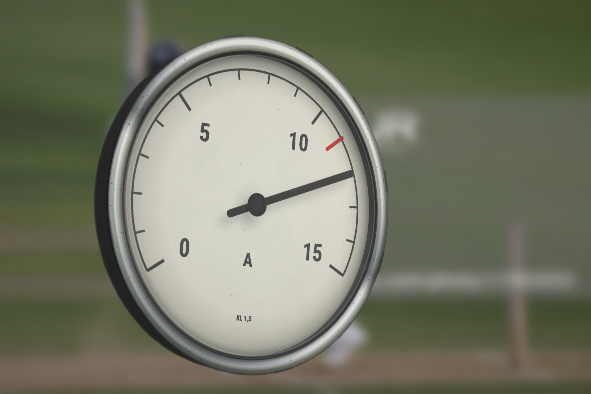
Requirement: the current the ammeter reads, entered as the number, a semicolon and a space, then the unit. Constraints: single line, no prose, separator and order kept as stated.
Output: 12; A
